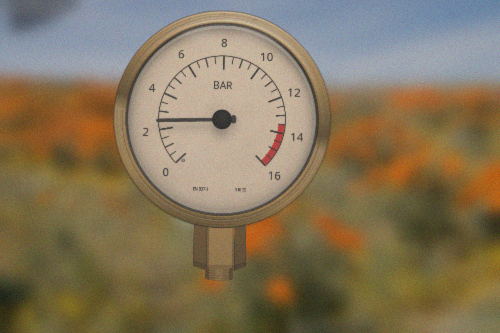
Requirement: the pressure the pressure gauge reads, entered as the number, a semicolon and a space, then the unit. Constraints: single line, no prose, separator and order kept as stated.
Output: 2.5; bar
